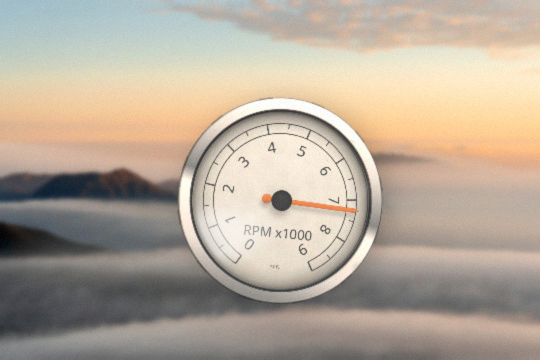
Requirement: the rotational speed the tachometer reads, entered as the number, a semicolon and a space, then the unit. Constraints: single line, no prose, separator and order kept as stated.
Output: 7250; rpm
